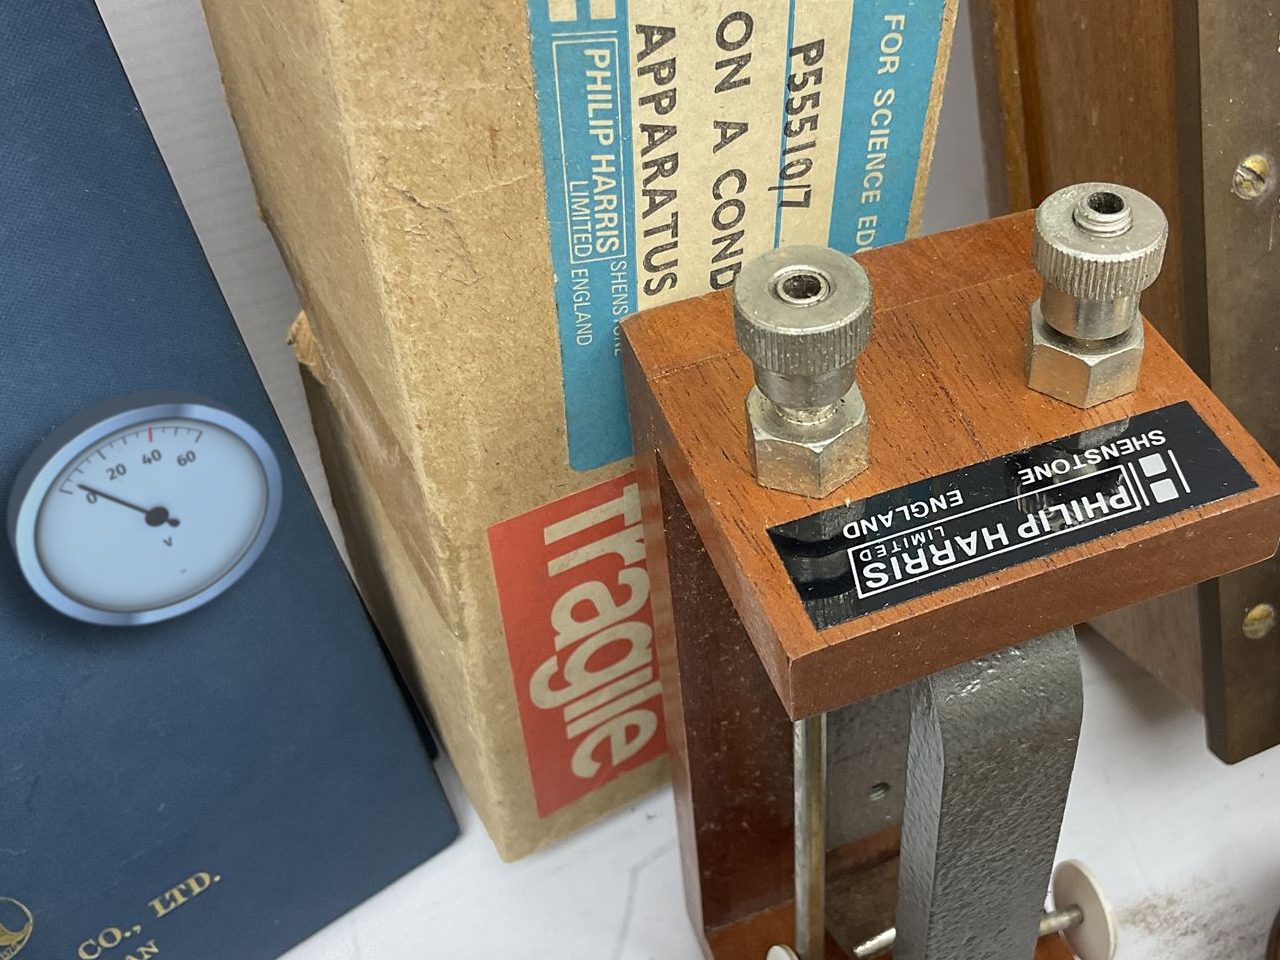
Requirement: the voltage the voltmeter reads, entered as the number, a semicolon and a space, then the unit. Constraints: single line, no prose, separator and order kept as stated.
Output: 5; V
